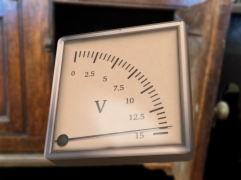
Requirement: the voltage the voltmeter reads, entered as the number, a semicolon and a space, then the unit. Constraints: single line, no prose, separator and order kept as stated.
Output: 14.5; V
